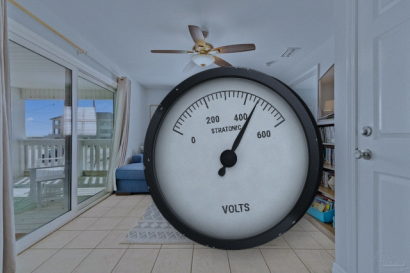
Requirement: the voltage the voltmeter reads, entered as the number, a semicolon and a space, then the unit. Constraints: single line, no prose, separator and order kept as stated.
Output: 460; V
